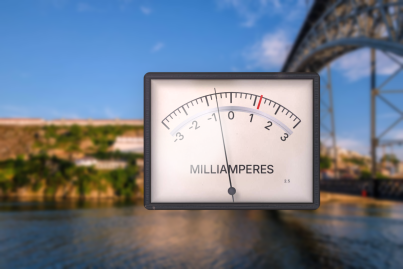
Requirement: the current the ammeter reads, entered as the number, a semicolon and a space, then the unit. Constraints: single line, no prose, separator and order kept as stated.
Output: -0.6; mA
